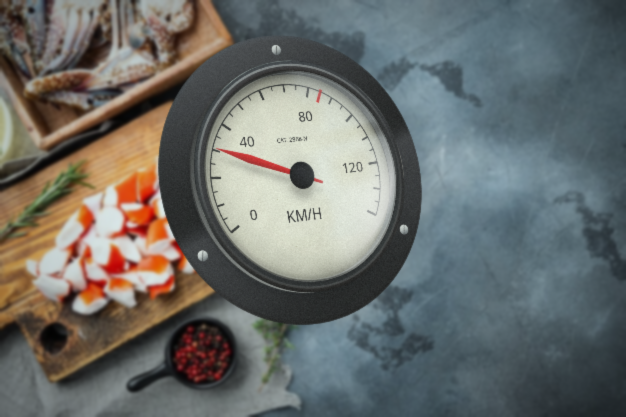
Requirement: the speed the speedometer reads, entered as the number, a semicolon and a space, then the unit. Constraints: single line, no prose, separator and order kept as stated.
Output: 30; km/h
